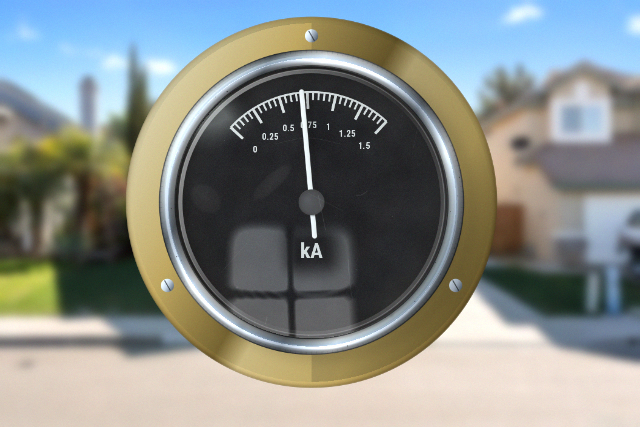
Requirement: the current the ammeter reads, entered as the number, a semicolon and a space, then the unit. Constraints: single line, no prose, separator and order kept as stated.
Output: 0.7; kA
